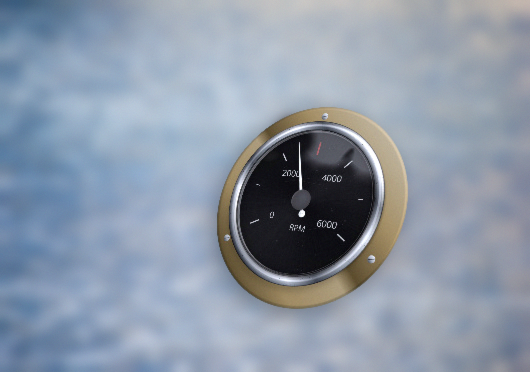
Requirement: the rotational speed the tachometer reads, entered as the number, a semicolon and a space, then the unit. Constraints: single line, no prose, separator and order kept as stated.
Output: 2500; rpm
